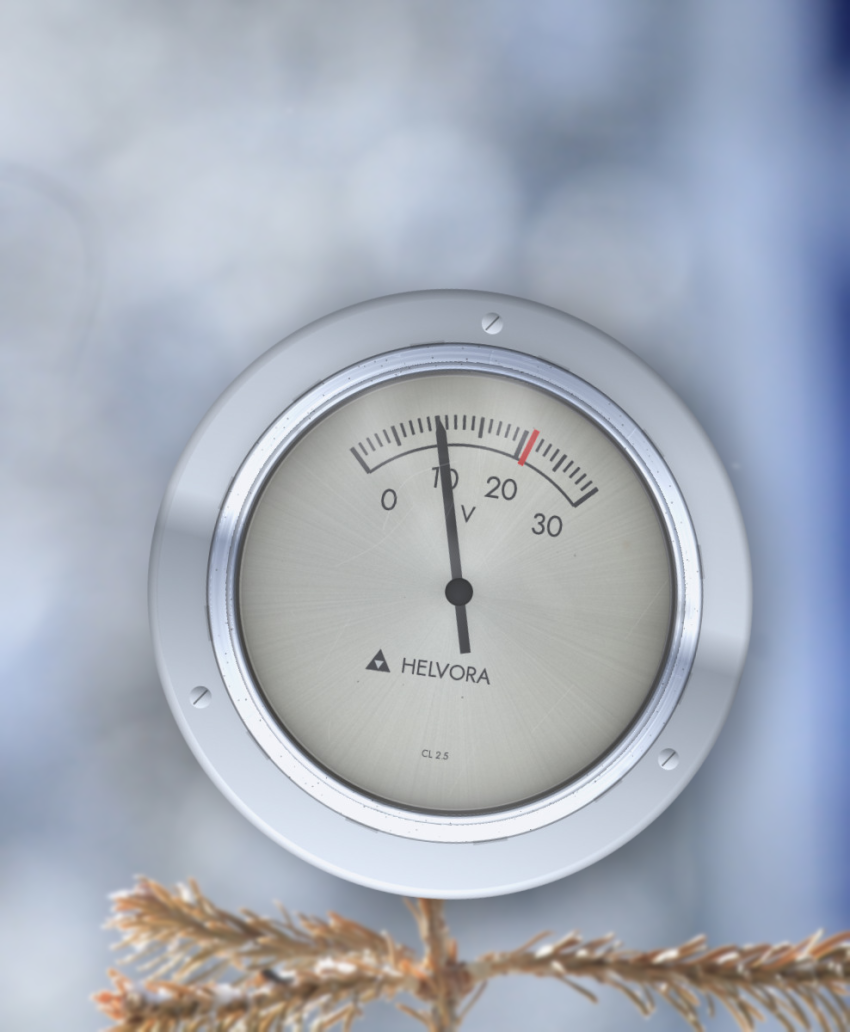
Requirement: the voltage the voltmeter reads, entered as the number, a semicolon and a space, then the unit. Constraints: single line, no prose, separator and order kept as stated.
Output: 10; V
